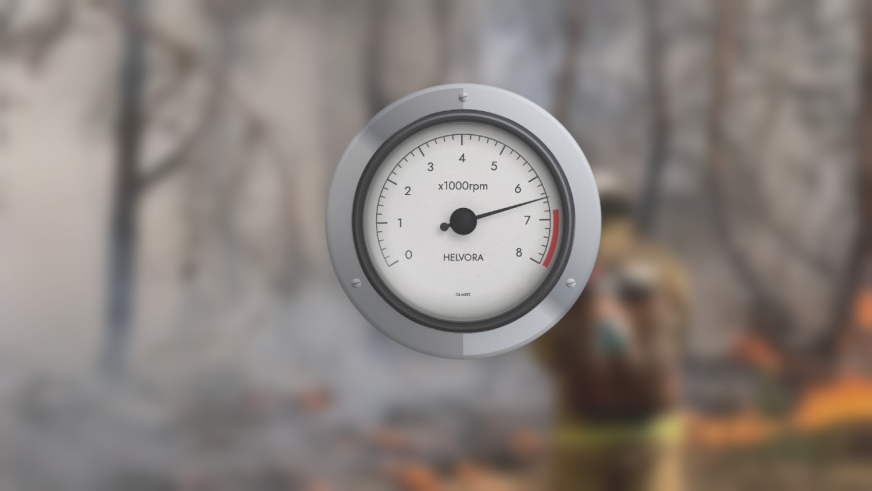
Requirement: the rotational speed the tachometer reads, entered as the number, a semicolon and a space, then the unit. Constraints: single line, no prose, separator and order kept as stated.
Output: 6500; rpm
